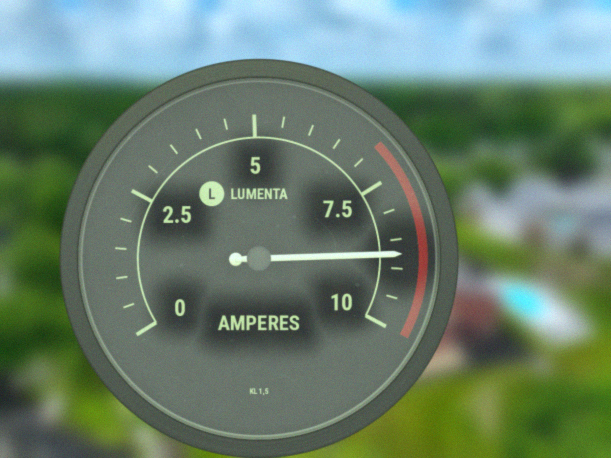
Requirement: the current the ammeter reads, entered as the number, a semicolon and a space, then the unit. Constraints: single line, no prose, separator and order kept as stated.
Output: 8.75; A
